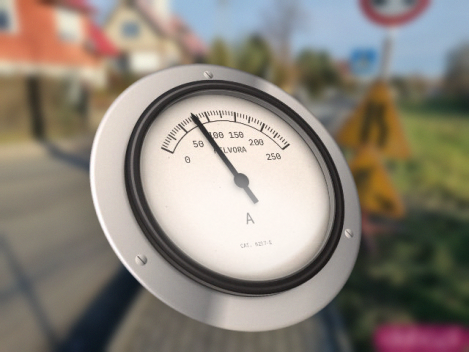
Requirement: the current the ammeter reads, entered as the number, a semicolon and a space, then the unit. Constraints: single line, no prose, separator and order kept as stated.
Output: 75; A
